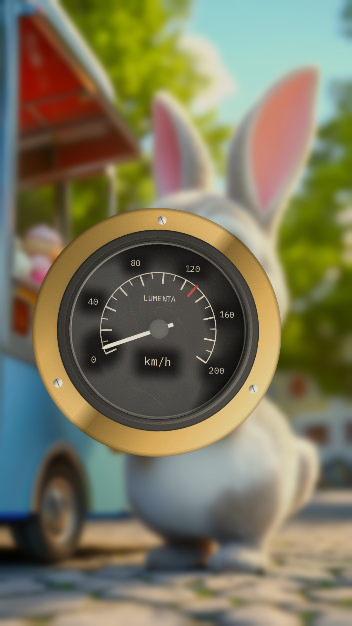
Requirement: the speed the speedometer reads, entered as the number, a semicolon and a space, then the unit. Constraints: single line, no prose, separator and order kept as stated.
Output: 5; km/h
